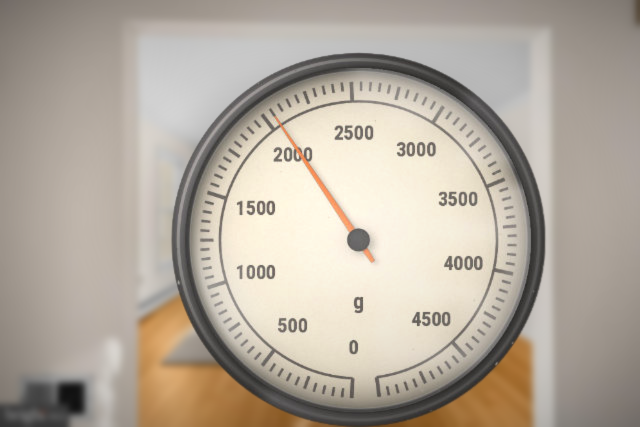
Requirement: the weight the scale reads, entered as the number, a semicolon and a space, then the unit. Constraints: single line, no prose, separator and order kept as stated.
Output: 2050; g
